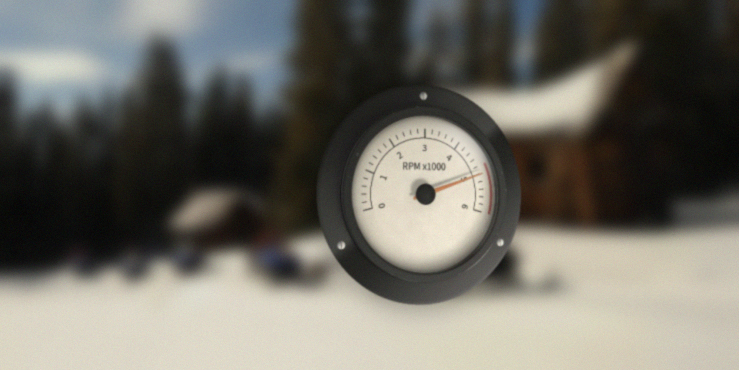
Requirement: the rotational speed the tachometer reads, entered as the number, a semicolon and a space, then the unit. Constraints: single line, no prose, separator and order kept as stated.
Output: 5000; rpm
